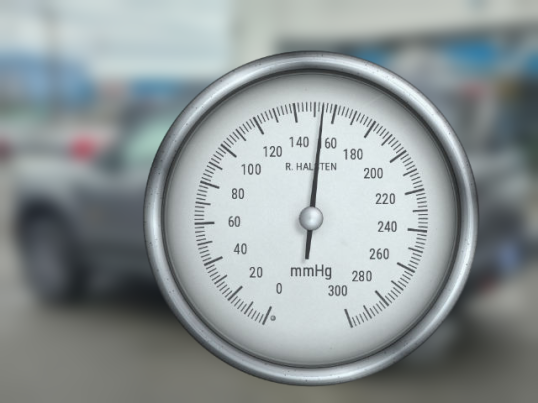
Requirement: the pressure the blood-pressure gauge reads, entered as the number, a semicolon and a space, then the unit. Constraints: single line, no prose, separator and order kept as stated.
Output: 154; mmHg
